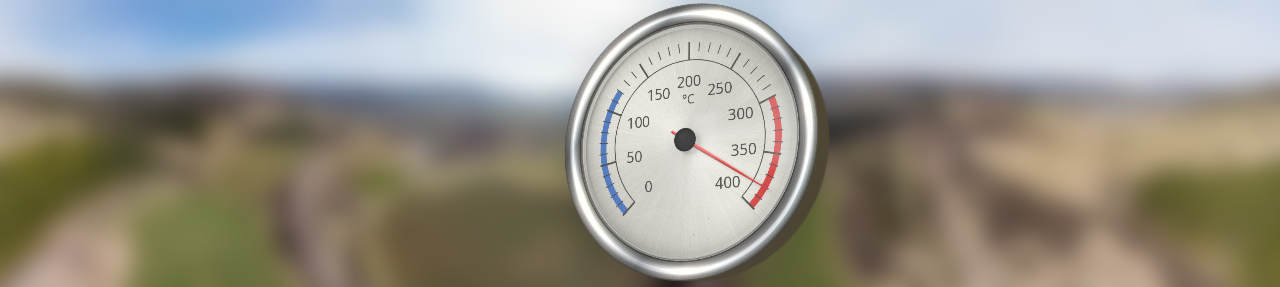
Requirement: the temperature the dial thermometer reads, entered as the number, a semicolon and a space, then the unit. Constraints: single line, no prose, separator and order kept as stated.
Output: 380; °C
